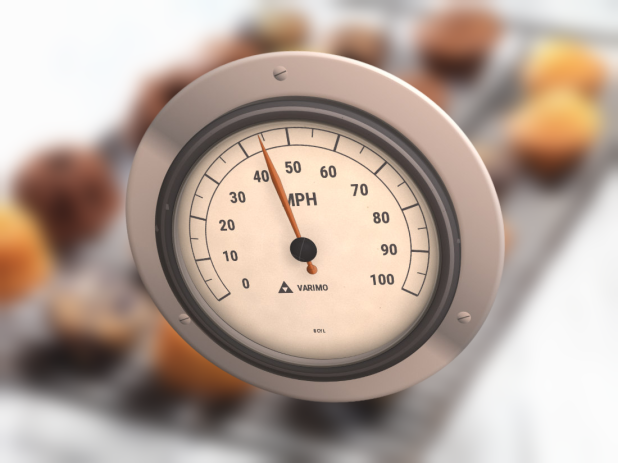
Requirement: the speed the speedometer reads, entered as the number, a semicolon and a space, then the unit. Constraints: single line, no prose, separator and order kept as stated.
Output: 45; mph
